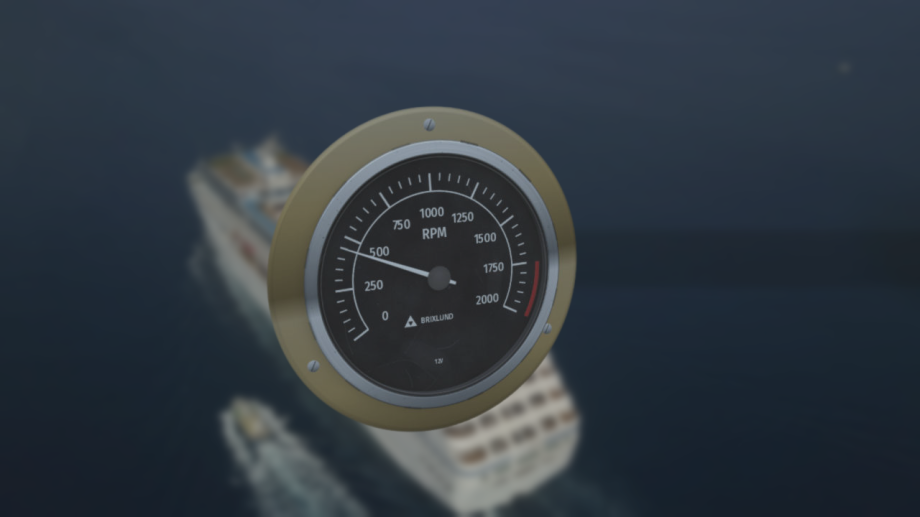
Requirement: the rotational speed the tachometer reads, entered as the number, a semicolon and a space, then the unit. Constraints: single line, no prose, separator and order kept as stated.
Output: 450; rpm
